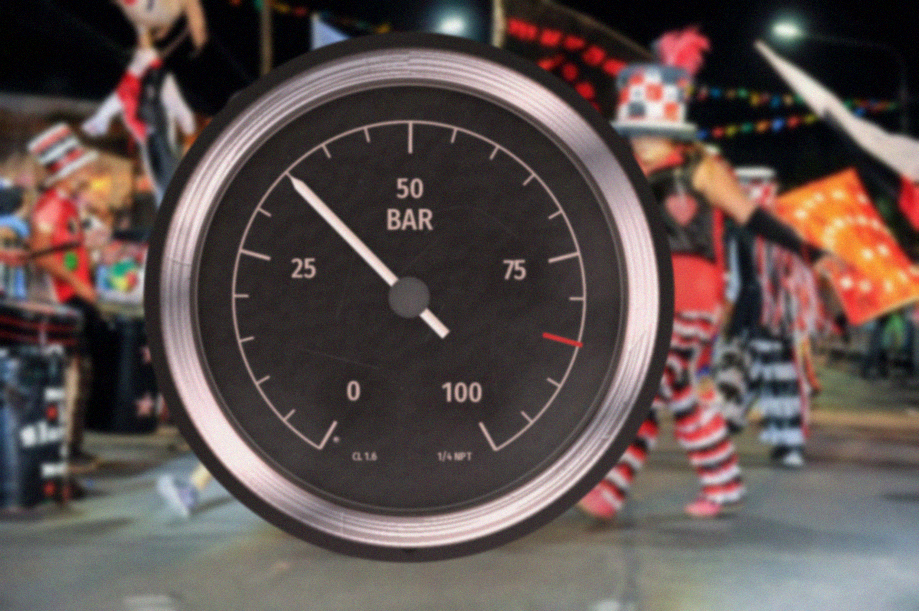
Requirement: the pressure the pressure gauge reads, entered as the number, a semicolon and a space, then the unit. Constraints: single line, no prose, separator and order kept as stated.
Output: 35; bar
